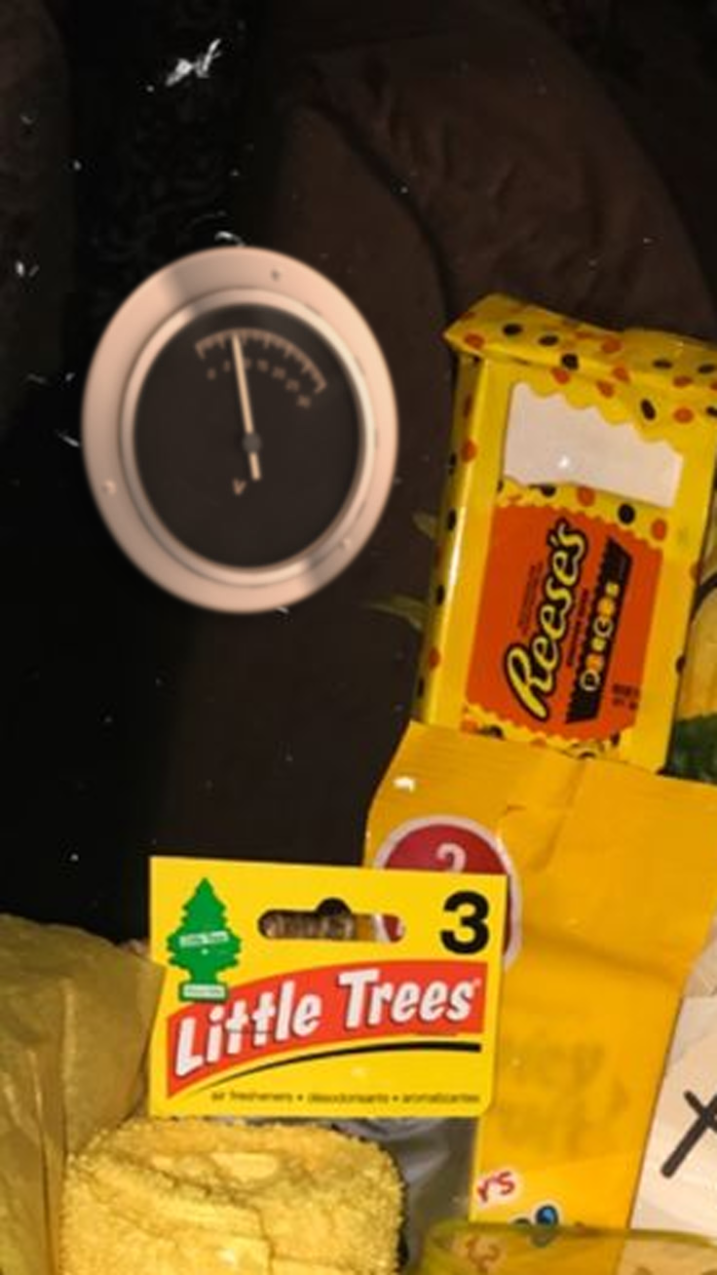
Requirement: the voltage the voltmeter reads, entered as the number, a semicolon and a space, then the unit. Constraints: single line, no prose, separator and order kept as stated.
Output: 7.5; V
